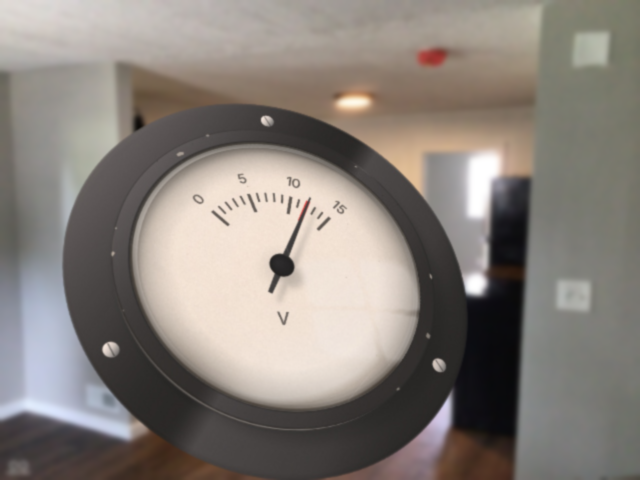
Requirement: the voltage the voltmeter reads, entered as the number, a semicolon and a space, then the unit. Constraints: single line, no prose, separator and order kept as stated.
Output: 12; V
